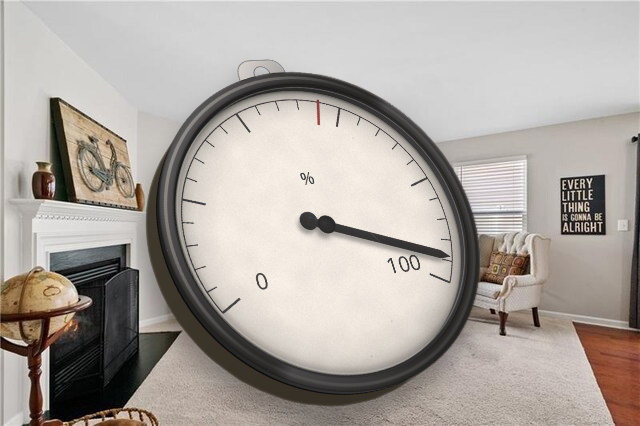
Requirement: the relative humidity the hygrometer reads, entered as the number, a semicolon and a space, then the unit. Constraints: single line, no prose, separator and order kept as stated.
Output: 96; %
